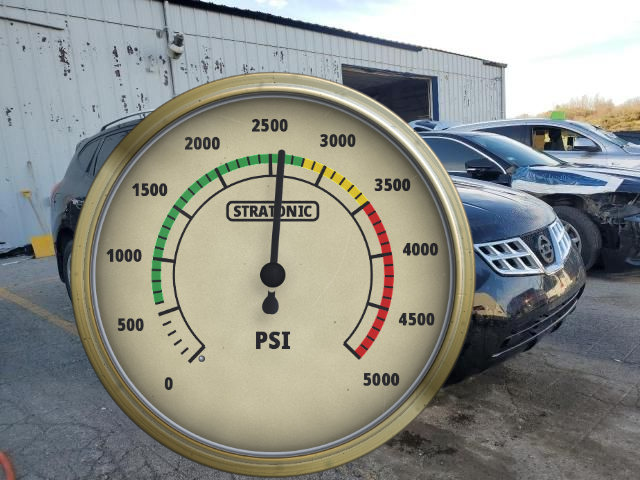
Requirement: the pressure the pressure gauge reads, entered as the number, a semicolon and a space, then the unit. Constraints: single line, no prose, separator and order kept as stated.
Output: 2600; psi
